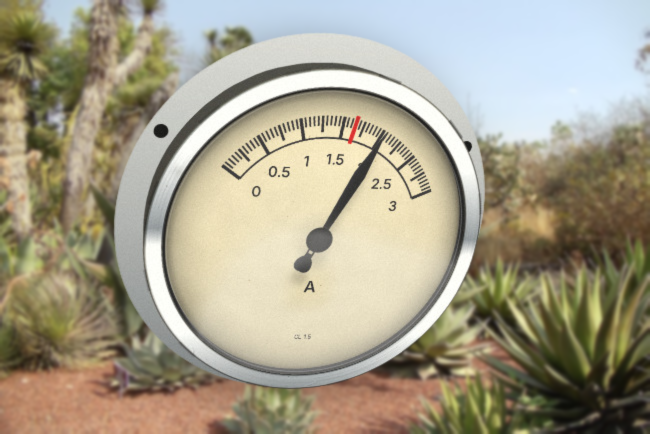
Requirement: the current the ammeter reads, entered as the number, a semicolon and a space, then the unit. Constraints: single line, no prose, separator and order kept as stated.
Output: 2; A
